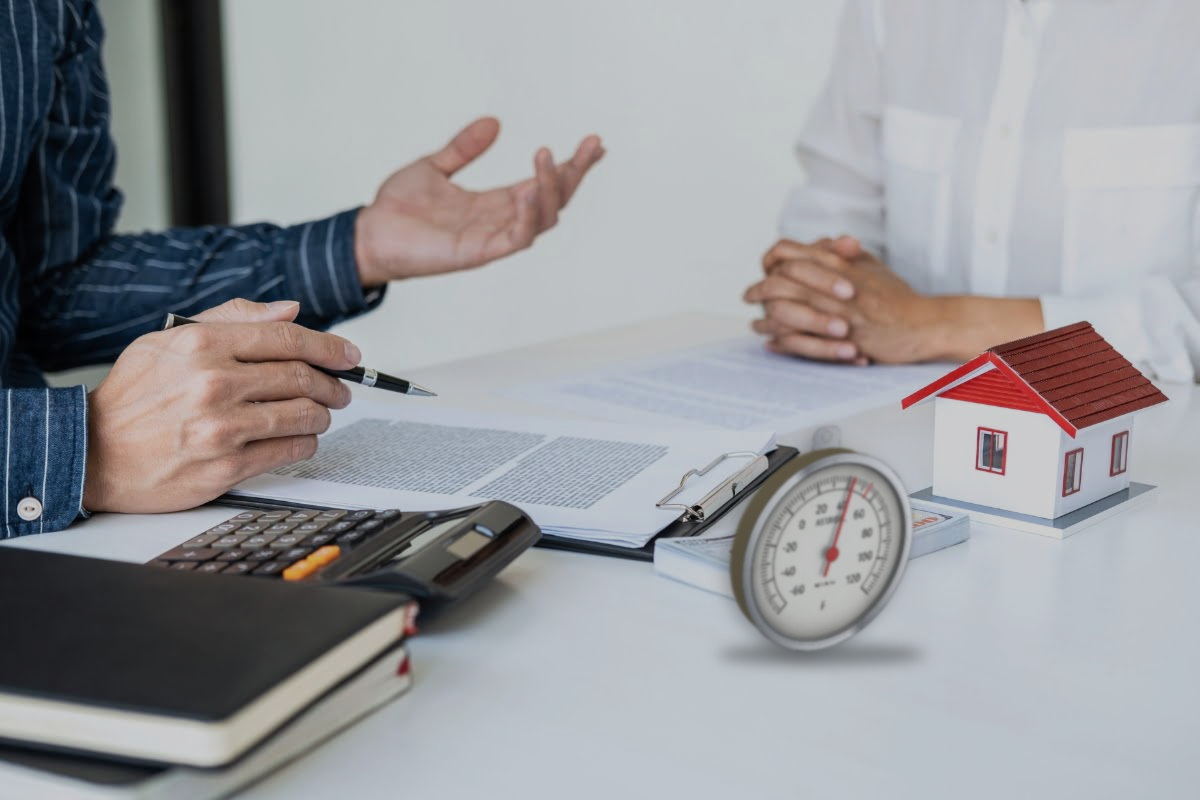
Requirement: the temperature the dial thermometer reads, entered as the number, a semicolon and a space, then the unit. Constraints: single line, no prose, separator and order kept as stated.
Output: 40; °F
